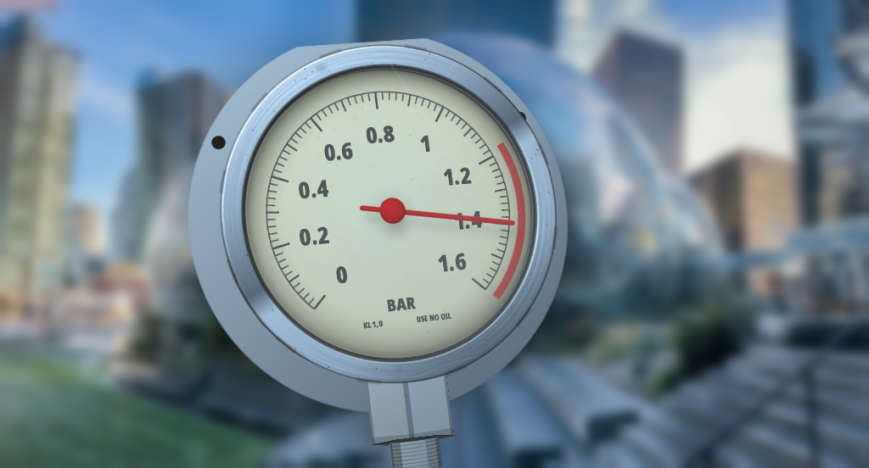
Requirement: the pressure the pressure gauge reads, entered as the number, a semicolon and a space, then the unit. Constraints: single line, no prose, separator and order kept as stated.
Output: 1.4; bar
